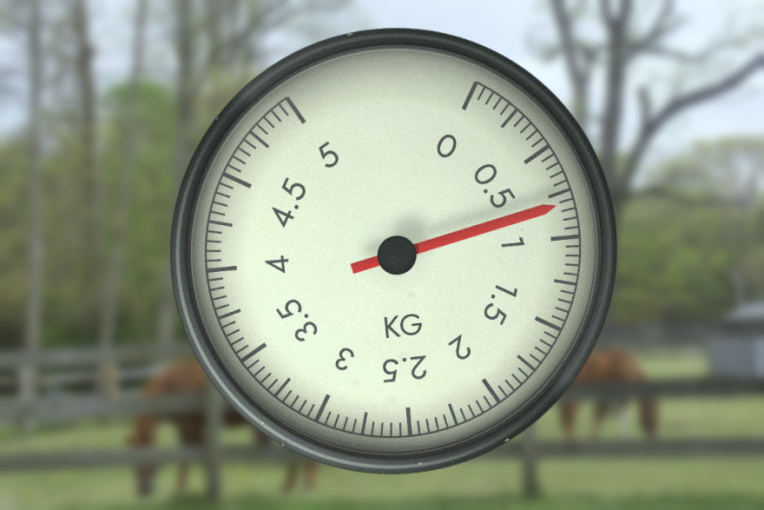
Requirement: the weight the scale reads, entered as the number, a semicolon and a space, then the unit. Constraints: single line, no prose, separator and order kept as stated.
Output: 0.8; kg
